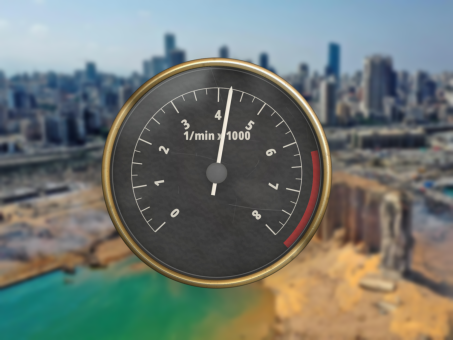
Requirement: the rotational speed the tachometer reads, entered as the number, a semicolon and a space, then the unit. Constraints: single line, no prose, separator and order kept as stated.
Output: 4250; rpm
